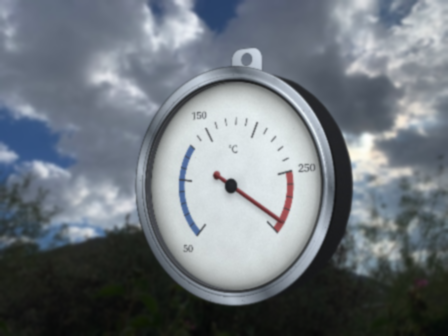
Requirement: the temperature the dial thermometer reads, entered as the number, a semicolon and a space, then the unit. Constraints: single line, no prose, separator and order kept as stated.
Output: 290; °C
